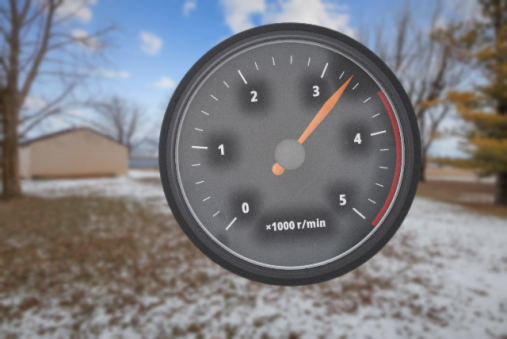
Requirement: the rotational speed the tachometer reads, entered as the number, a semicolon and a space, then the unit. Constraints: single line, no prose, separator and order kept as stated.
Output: 3300; rpm
